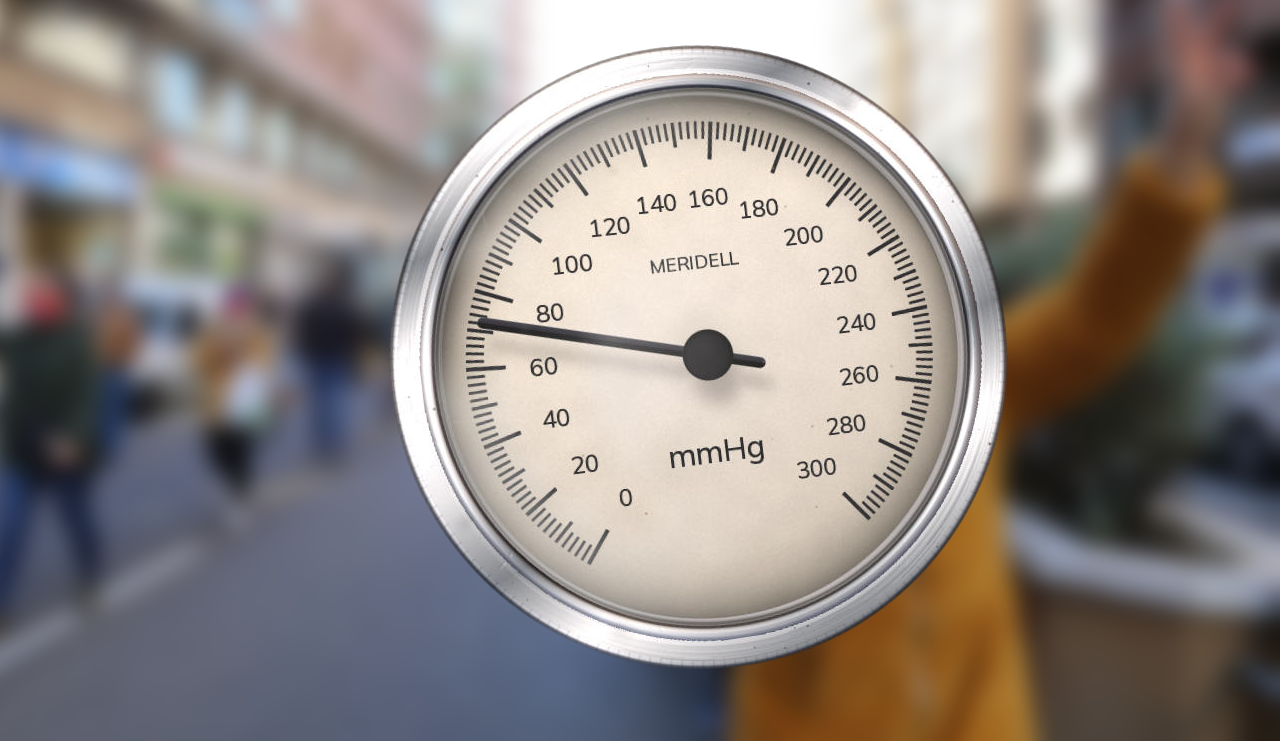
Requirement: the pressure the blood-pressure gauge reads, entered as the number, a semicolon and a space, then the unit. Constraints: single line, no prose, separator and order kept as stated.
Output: 72; mmHg
